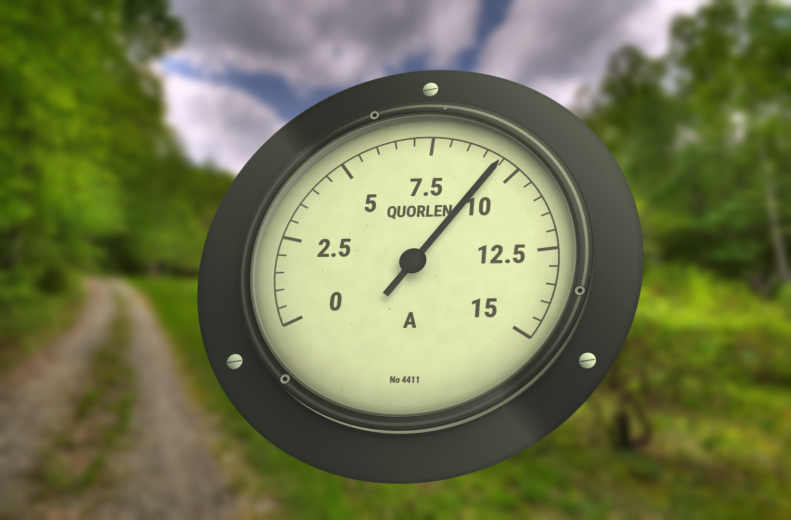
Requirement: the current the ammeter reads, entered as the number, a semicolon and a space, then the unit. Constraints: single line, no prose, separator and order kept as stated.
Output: 9.5; A
